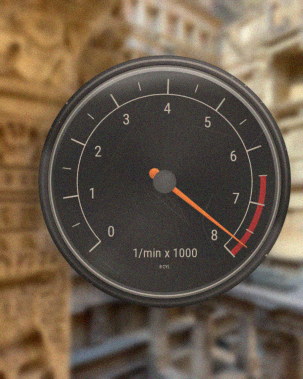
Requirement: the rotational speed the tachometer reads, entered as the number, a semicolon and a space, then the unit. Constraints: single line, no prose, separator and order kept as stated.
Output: 7750; rpm
